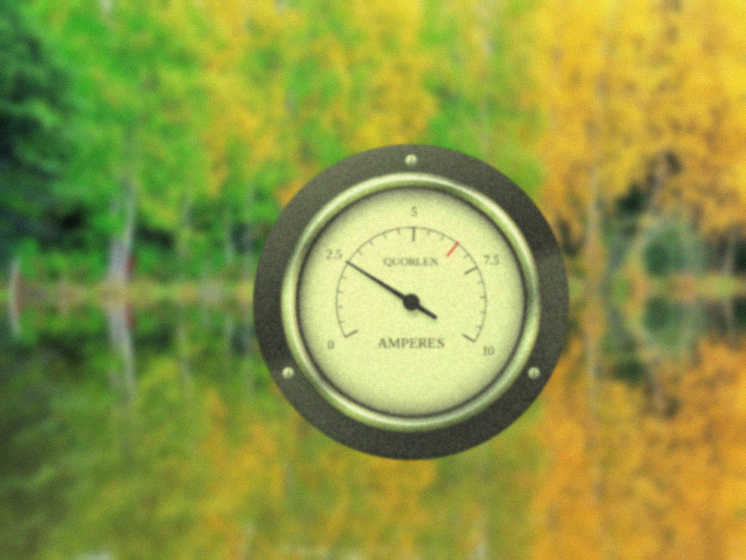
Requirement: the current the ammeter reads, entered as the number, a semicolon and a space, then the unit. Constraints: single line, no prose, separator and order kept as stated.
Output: 2.5; A
